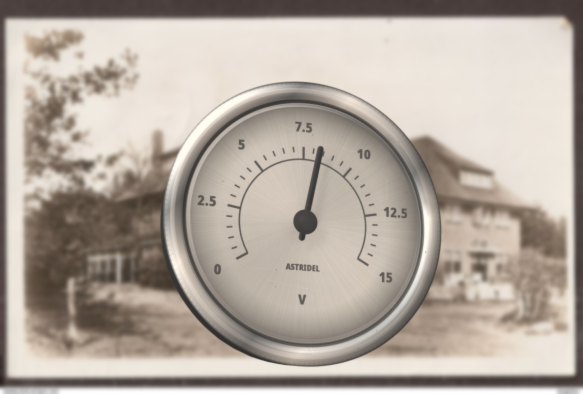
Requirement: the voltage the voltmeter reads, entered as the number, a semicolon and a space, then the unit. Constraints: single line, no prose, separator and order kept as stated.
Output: 8.25; V
